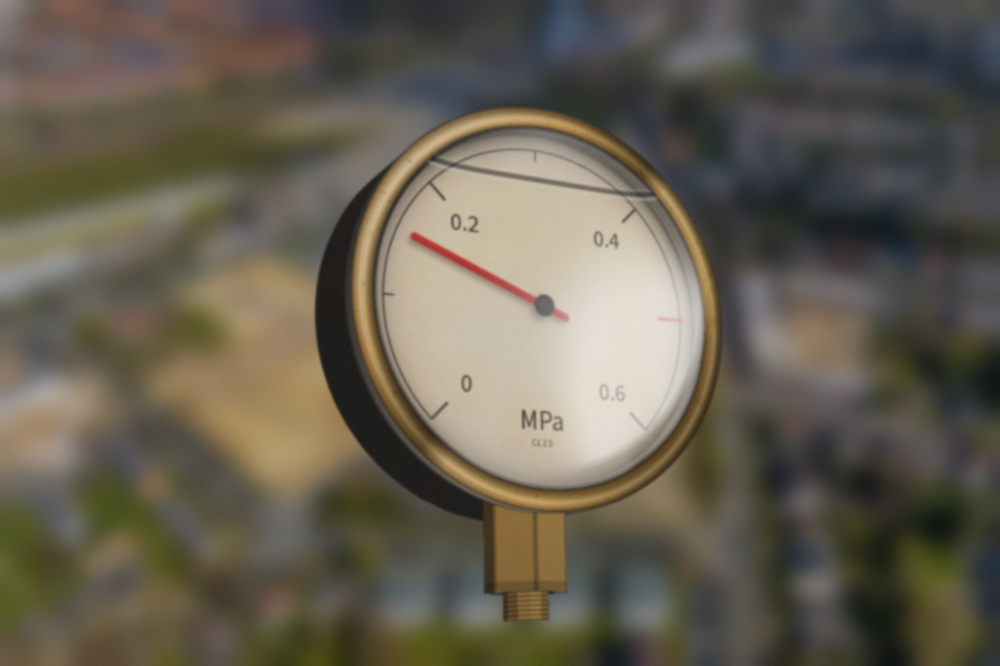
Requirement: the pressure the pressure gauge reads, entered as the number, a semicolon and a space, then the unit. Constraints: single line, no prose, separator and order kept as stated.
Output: 0.15; MPa
